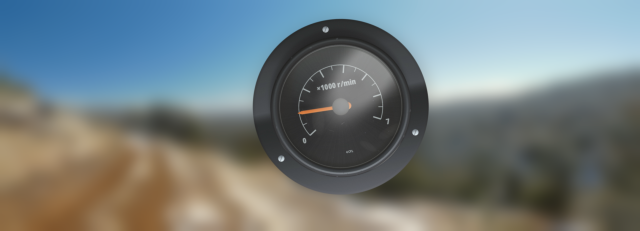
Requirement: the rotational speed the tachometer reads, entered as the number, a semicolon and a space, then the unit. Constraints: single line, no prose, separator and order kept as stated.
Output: 1000; rpm
